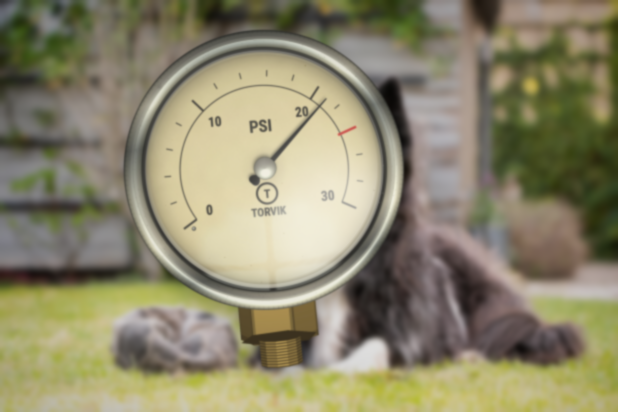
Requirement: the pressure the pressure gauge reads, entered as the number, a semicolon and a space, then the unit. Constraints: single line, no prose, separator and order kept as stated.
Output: 21; psi
